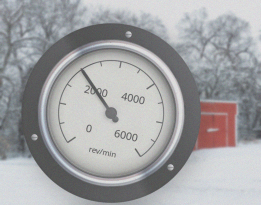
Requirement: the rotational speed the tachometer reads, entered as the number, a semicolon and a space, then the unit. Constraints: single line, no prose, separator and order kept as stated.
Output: 2000; rpm
